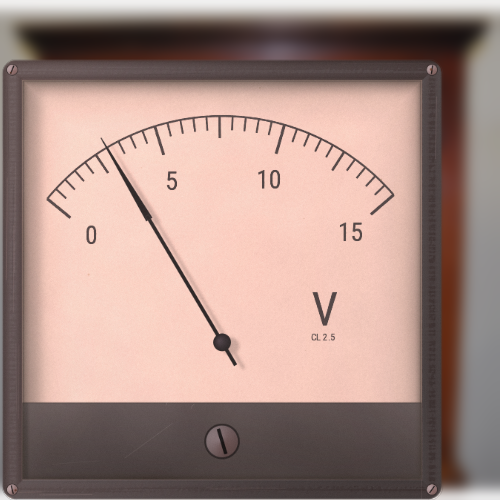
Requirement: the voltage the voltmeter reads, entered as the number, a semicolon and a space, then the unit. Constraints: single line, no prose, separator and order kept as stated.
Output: 3; V
